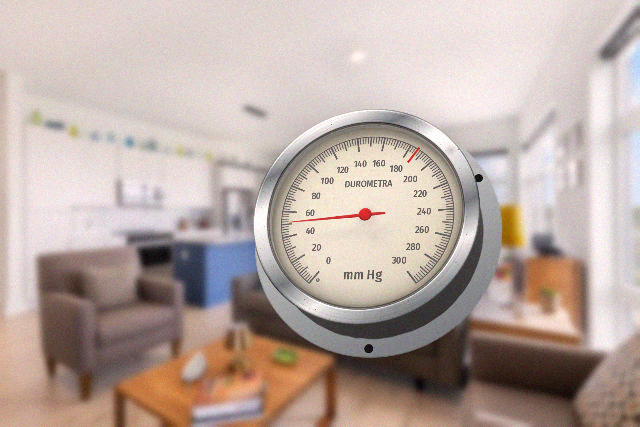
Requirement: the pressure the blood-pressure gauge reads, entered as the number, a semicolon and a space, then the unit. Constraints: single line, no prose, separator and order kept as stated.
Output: 50; mmHg
